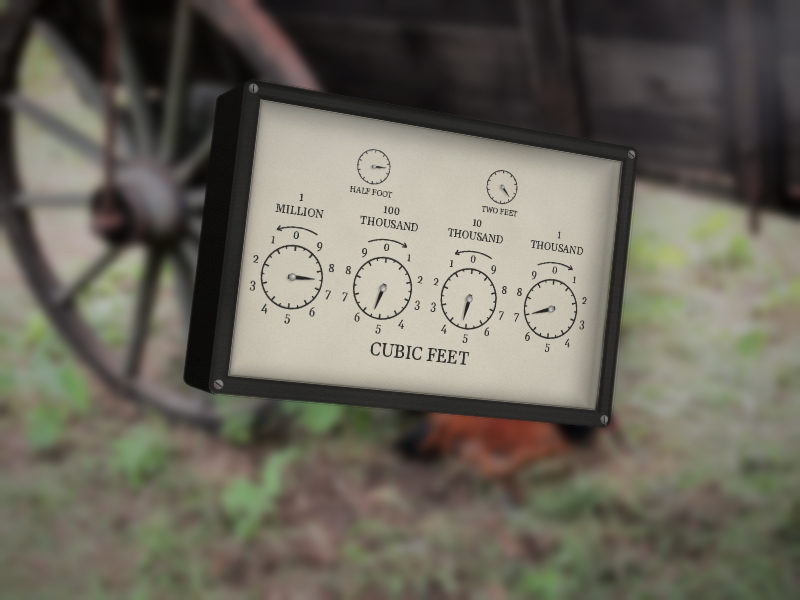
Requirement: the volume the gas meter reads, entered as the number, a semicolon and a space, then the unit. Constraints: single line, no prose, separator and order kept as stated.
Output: 754700; ft³
